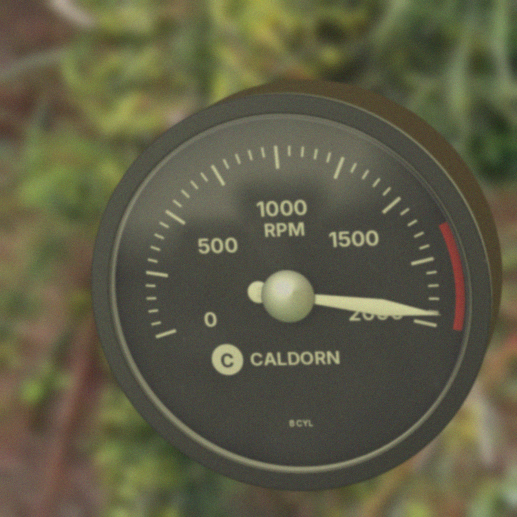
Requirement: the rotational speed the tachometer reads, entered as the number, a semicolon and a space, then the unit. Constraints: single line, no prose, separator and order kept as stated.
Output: 1950; rpm
